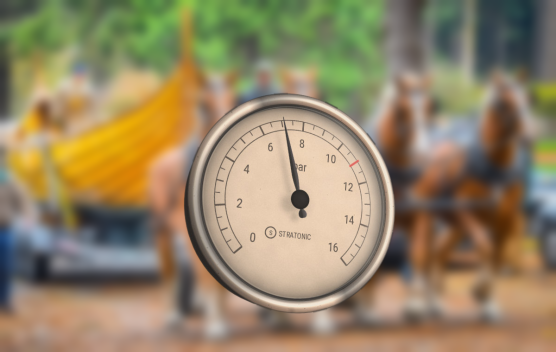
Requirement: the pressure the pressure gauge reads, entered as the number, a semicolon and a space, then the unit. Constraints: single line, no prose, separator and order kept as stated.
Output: 7; bar
